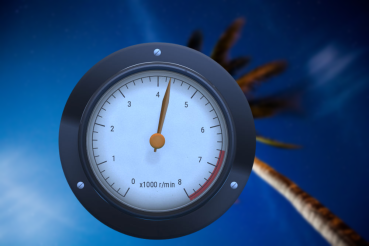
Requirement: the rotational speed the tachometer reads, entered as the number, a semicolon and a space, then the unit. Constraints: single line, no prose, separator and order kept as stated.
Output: 4300; rpm
